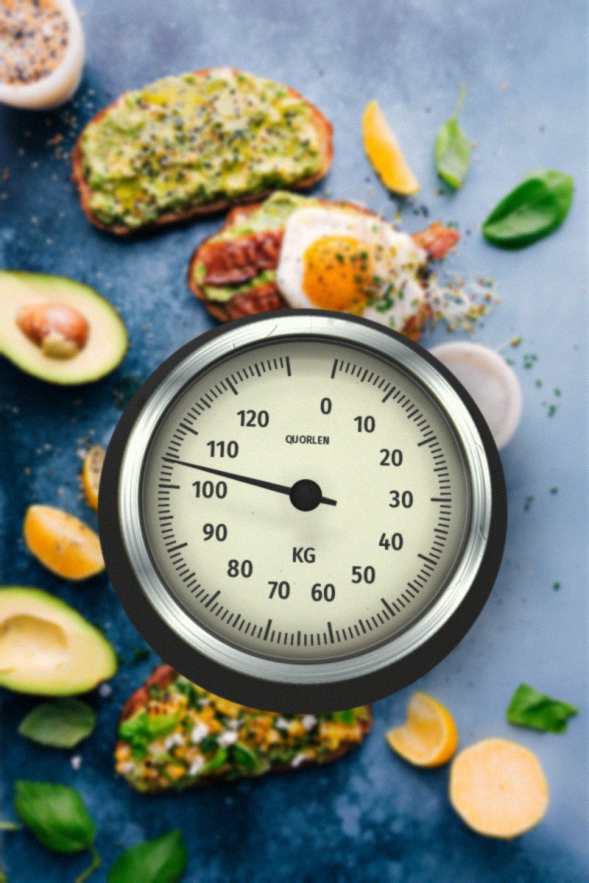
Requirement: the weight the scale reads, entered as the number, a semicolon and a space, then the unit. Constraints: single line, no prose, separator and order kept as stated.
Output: 104; kg
